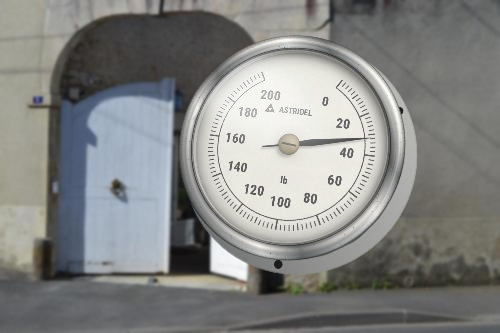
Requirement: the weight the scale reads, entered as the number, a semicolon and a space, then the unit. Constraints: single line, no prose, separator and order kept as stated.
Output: 32; lb
